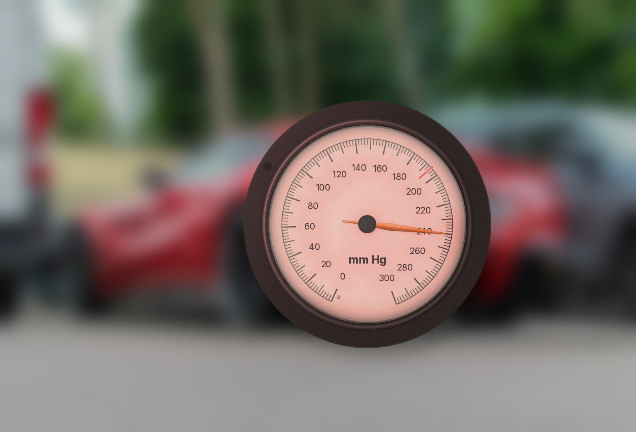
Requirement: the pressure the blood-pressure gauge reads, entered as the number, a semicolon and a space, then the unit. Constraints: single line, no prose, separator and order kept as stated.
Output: 240; mmHg
